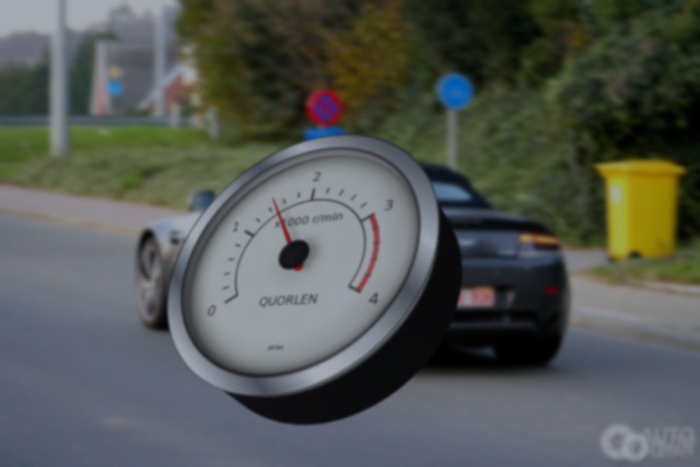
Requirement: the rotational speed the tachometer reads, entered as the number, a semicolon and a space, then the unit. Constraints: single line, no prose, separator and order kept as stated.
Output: 1500; rpm
